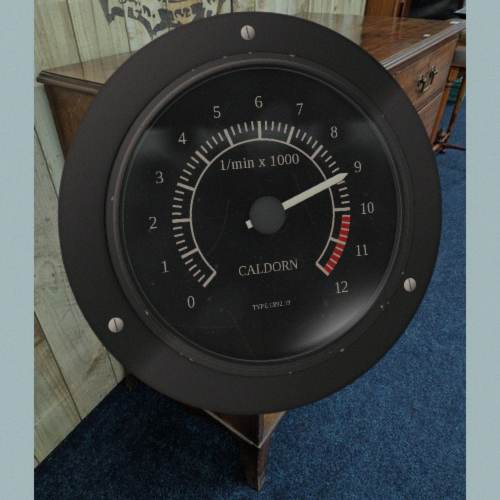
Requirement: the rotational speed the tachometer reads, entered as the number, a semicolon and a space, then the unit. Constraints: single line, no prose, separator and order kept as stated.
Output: 9000; rpm
